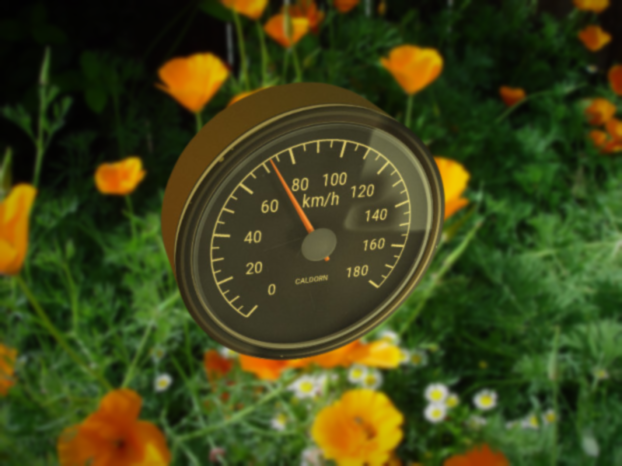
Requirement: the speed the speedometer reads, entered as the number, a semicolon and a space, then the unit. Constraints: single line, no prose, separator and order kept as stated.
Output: 72.5; km/h
